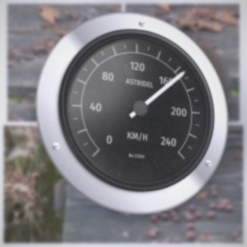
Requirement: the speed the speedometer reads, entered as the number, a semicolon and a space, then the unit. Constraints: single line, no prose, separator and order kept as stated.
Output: 165; km/h
